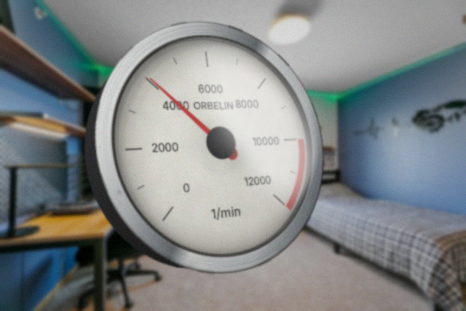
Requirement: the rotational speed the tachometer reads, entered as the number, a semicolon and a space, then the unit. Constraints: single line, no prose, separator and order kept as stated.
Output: 4000; rpm
